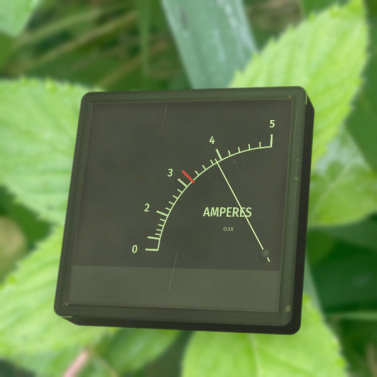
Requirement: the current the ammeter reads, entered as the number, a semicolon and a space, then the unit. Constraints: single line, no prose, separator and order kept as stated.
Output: 3.9; A
